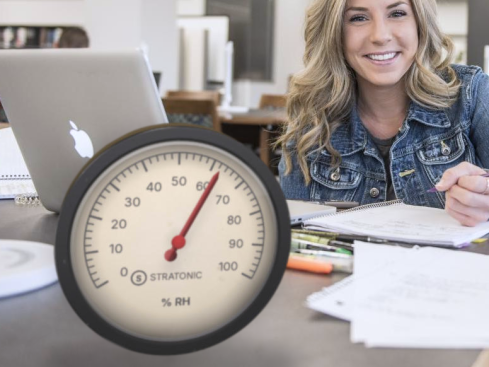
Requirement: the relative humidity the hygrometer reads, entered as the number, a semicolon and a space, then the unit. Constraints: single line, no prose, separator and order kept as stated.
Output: 62; %
